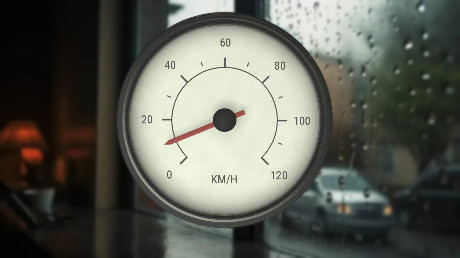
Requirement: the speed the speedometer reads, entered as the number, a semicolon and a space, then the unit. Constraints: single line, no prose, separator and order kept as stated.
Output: 10; km/h
